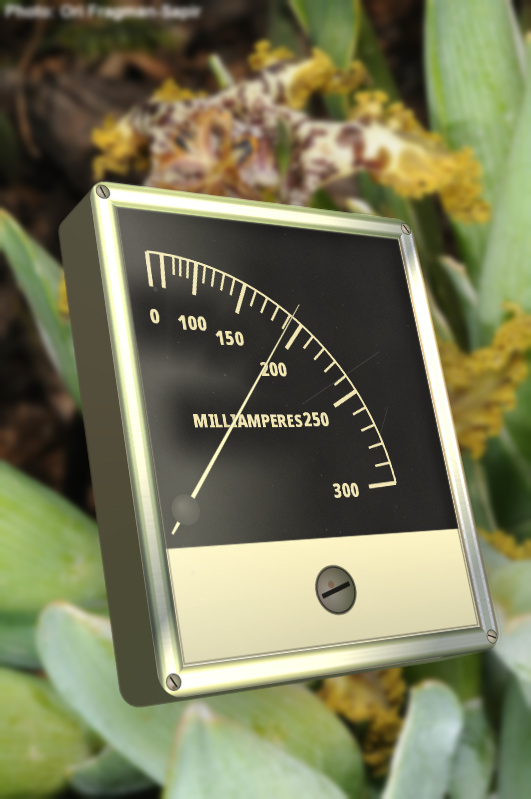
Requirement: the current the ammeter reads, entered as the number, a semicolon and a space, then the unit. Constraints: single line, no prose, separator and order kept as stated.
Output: 190; mA
